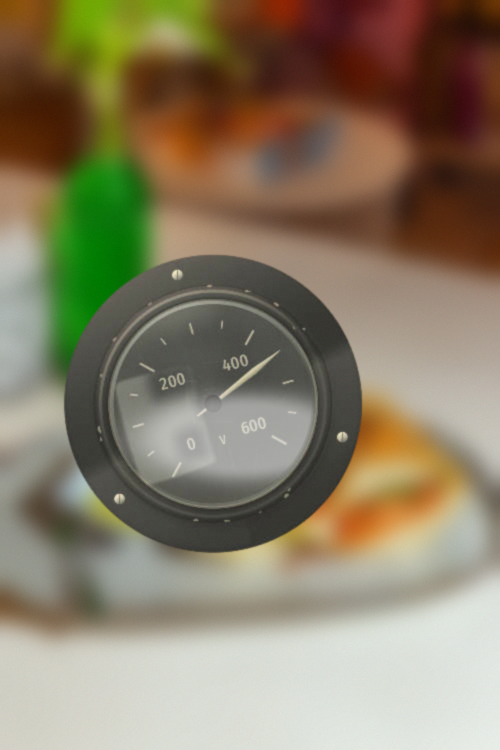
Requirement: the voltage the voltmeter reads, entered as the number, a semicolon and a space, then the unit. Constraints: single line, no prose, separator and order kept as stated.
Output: 450; V
